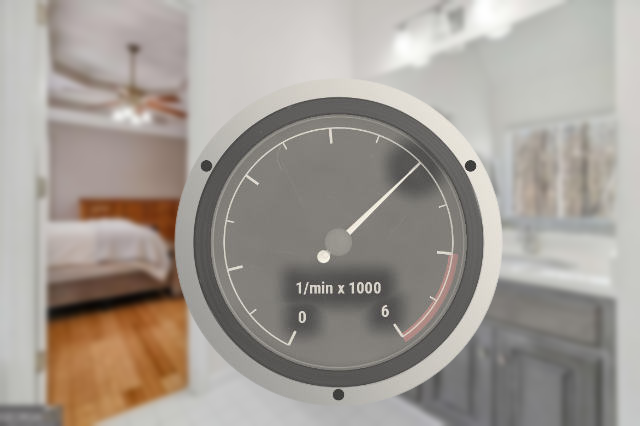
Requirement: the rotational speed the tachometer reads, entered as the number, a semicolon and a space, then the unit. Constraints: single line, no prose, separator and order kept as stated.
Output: 4000; rpm
